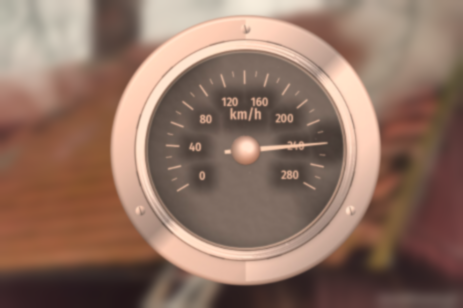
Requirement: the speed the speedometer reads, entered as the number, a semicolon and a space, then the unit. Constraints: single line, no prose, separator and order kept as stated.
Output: 240; km/h
